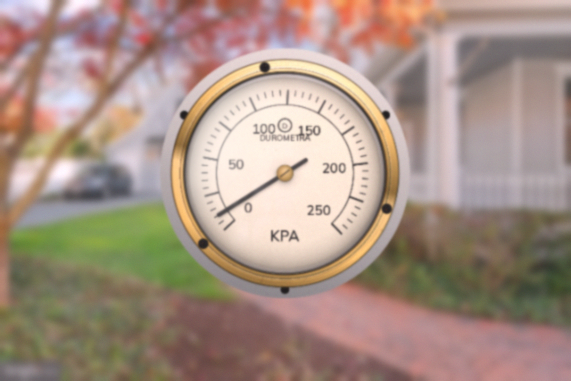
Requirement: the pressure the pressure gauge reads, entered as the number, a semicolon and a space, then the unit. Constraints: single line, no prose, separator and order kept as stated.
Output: 10; kPa
